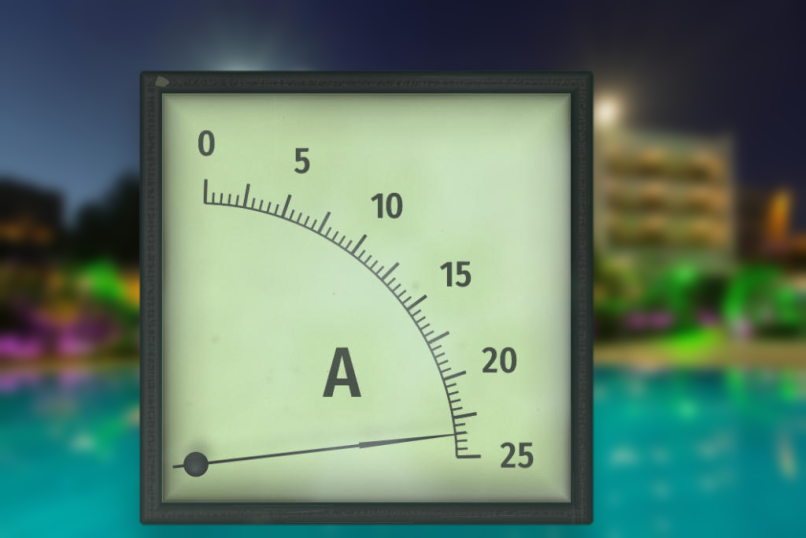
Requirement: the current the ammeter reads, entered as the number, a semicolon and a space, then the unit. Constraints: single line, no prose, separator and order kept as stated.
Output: 23.5; A
